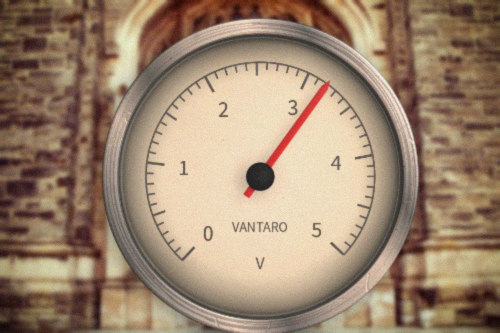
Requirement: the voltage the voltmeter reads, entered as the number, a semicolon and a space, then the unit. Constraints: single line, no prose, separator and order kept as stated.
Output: 3.2; V
